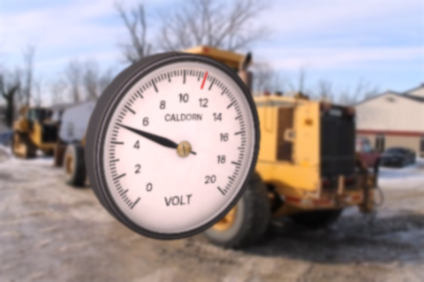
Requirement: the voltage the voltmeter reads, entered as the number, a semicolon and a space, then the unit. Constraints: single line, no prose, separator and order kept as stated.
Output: 5; V
